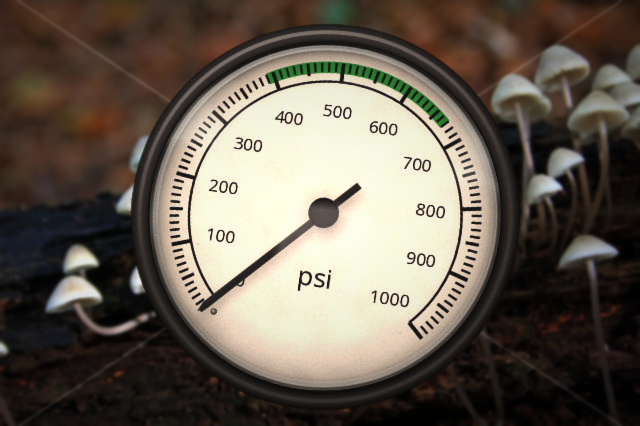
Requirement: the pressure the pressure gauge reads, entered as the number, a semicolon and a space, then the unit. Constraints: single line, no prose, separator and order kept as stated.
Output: 0; psi
